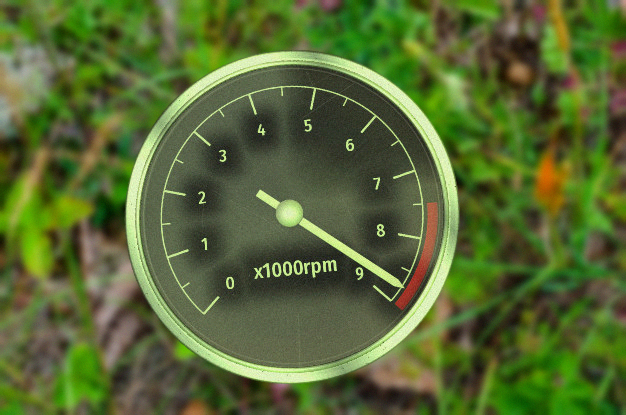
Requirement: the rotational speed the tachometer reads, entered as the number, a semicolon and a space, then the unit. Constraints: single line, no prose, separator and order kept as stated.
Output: 8750; rpm
